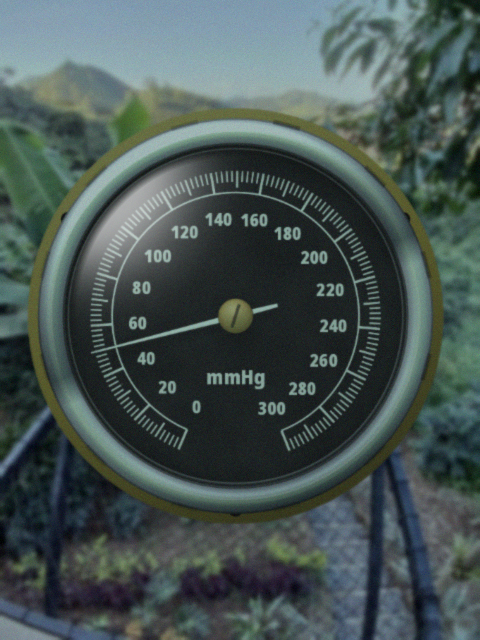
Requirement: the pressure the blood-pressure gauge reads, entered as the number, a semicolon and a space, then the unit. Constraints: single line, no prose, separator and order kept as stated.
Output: 50; mmHg
